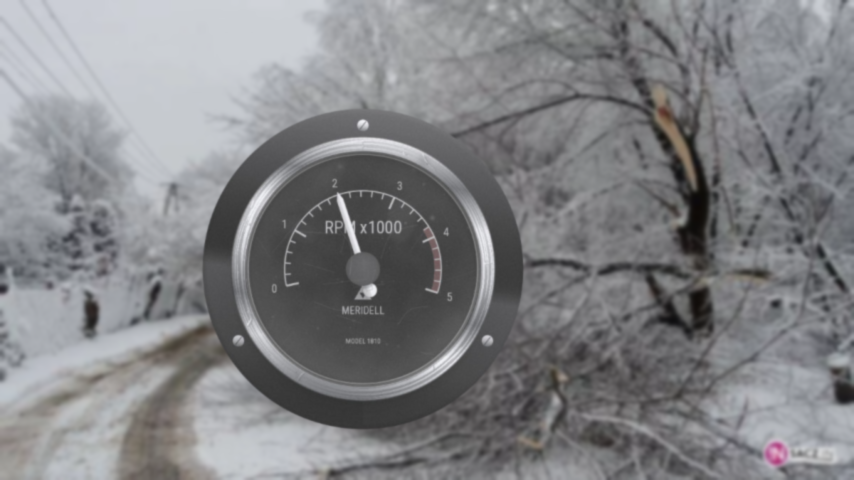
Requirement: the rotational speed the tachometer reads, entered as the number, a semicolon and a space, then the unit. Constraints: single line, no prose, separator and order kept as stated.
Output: 2000; rpm
